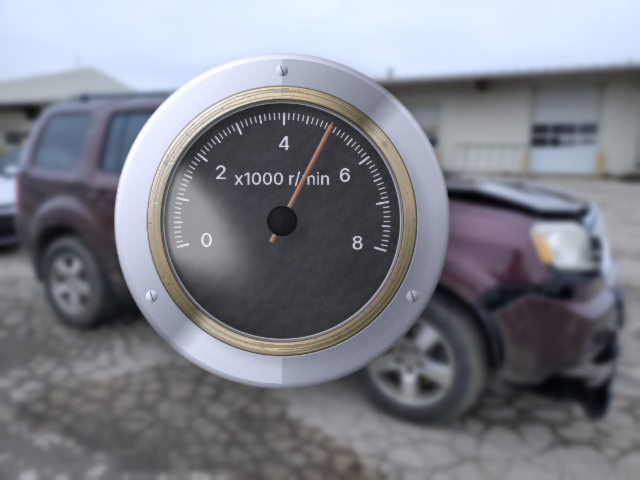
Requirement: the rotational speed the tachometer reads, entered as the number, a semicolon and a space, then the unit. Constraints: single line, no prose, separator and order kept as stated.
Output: 5000; rpm
